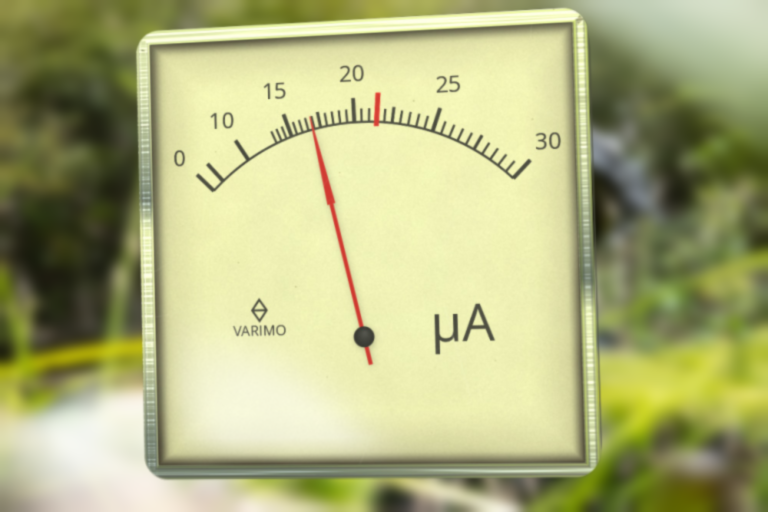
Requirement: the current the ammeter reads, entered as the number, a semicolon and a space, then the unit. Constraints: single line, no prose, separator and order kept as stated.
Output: 17; µA
